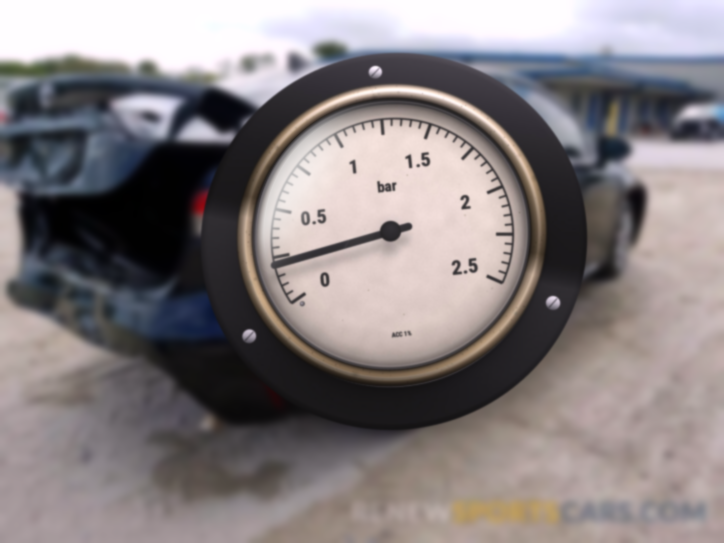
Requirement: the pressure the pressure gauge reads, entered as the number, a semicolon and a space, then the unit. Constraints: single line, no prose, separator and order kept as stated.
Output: 0.2; bar
